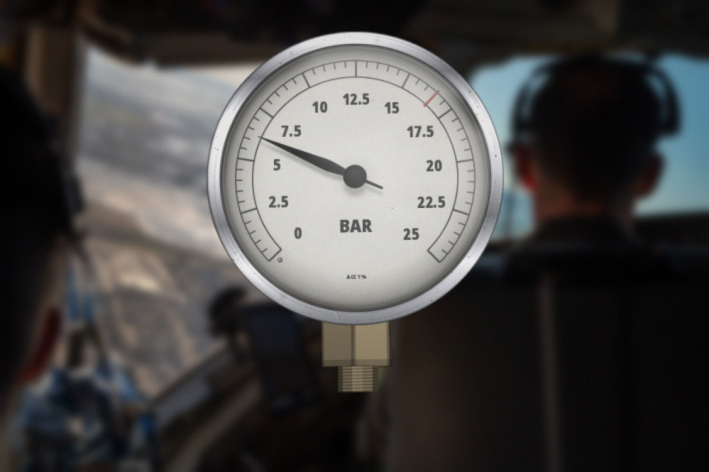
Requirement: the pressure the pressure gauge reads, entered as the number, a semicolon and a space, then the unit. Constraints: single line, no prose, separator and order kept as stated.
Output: 6.25; bar
